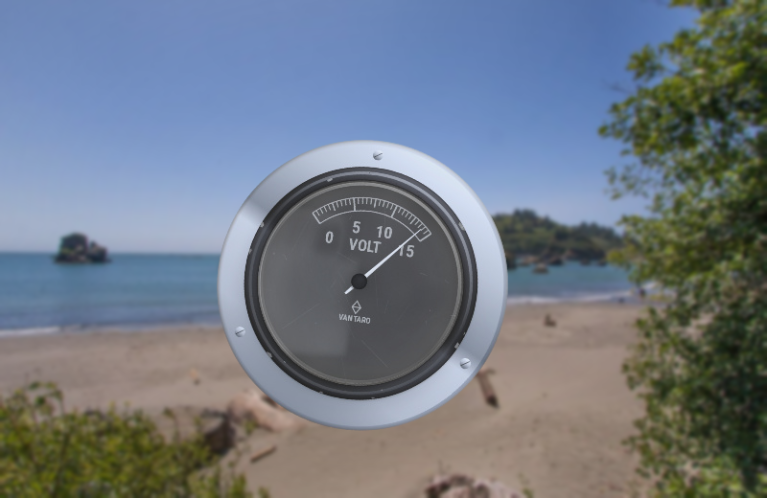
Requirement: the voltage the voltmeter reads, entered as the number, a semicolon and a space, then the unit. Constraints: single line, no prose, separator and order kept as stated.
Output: 14; V
